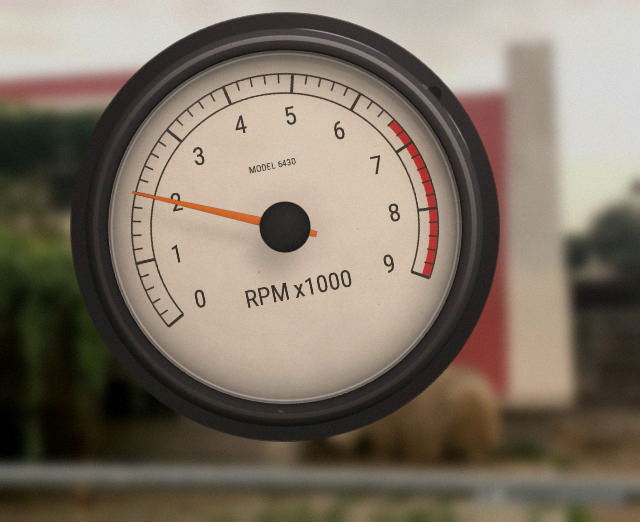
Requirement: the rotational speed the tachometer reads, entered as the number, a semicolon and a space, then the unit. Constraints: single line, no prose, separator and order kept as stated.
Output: 2000; rpm
